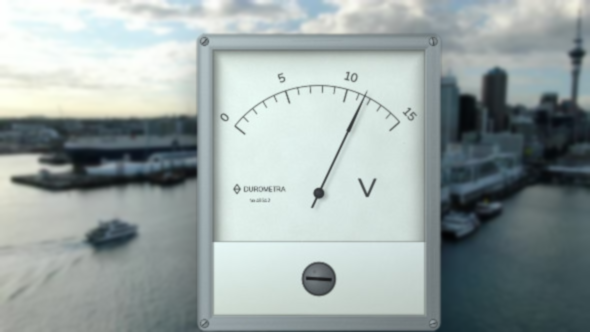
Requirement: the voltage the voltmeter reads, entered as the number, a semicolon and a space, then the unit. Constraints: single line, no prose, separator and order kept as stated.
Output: 11.5; V
